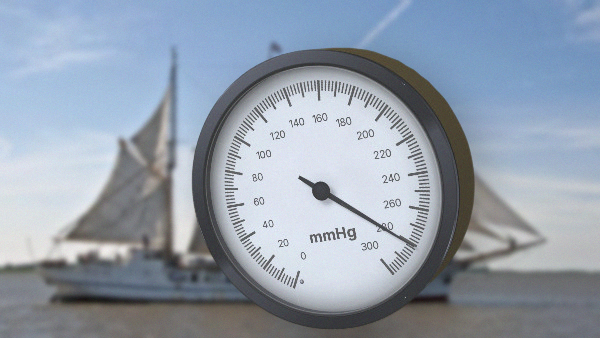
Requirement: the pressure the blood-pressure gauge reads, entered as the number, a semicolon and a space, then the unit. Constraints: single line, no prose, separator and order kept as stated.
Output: 280; mmHg
